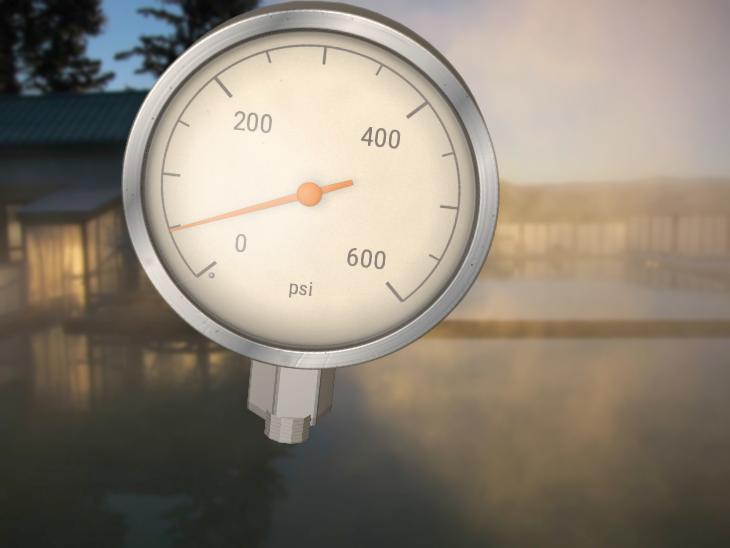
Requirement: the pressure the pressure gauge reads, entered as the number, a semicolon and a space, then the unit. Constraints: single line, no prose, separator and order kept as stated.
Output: 50; psi
